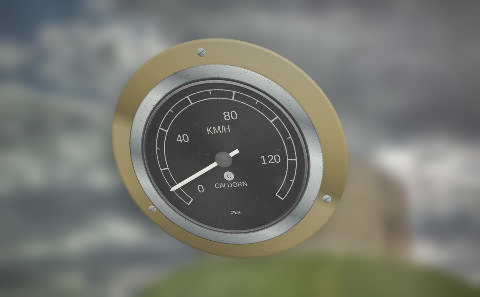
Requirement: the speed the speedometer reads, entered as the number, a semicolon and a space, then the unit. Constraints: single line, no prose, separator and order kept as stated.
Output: 10; km/h
